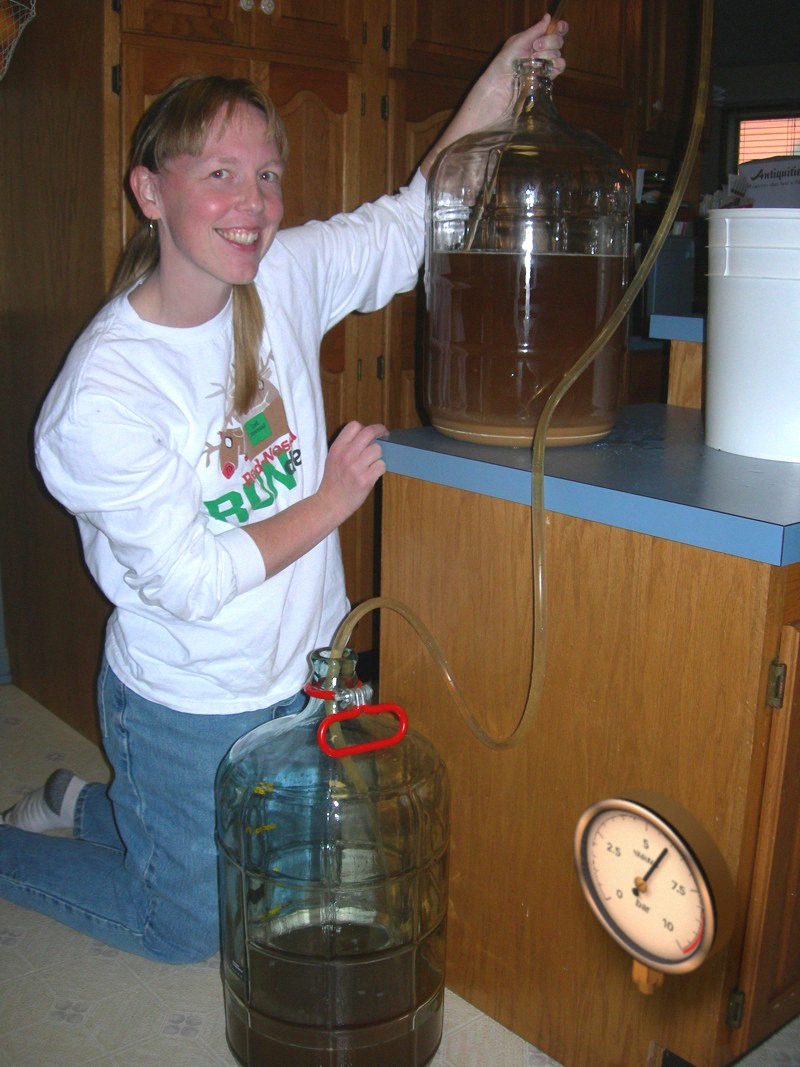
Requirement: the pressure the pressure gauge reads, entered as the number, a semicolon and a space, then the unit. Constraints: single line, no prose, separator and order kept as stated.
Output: 6; bar
